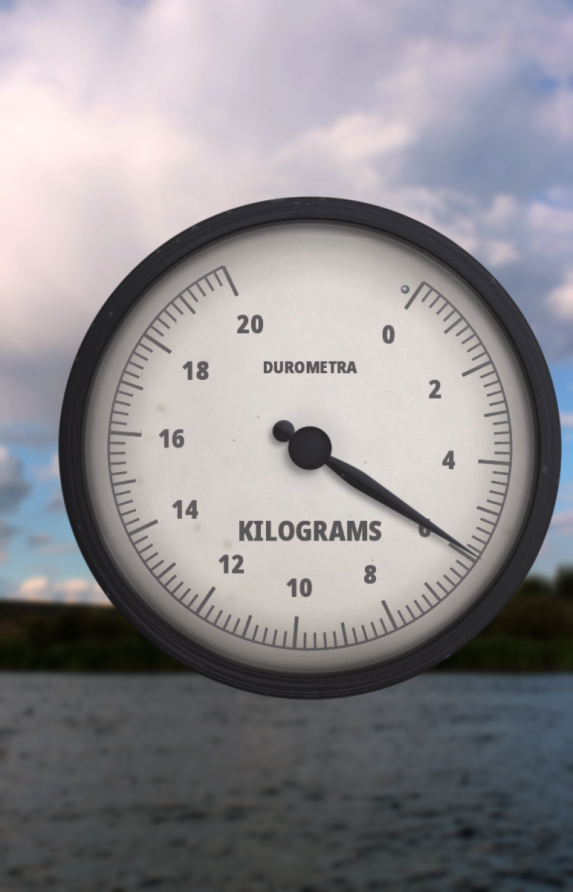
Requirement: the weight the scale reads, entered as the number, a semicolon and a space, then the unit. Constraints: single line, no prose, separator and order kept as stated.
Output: 5.9; kg
